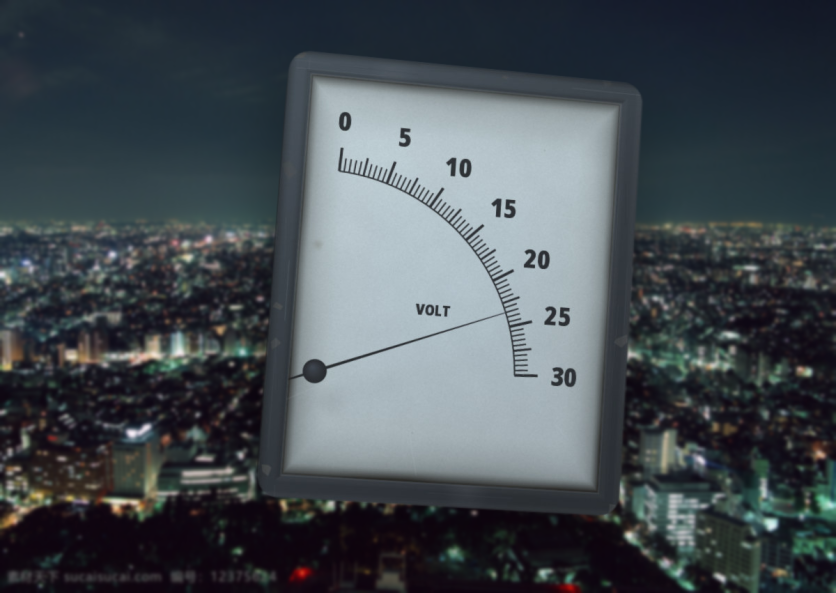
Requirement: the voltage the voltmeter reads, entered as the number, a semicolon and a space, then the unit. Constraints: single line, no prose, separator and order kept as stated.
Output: 23.5; V
